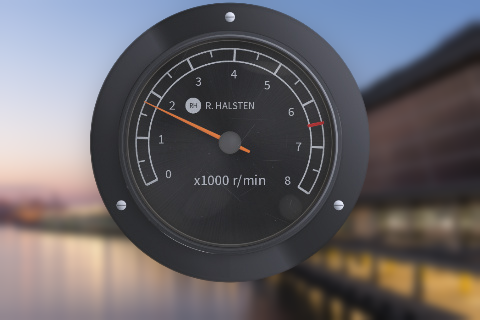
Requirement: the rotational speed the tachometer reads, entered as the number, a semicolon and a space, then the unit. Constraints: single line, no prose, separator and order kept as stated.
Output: 1750; rpm
